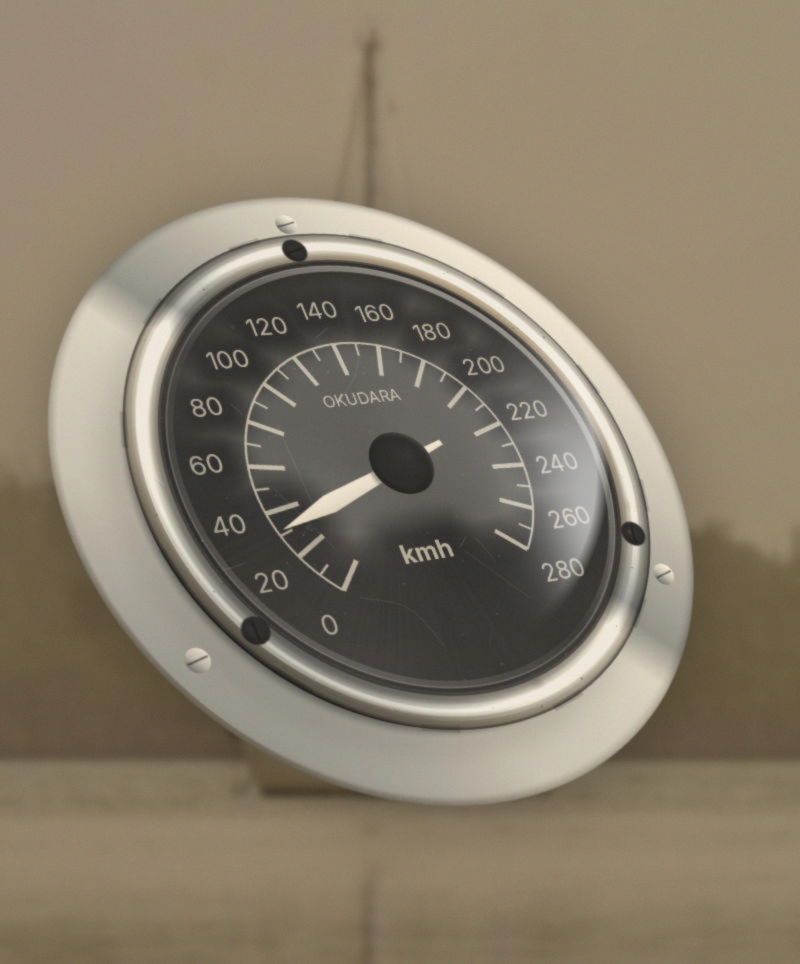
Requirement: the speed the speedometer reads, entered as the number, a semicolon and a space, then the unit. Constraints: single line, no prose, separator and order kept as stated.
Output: 30; km/h
